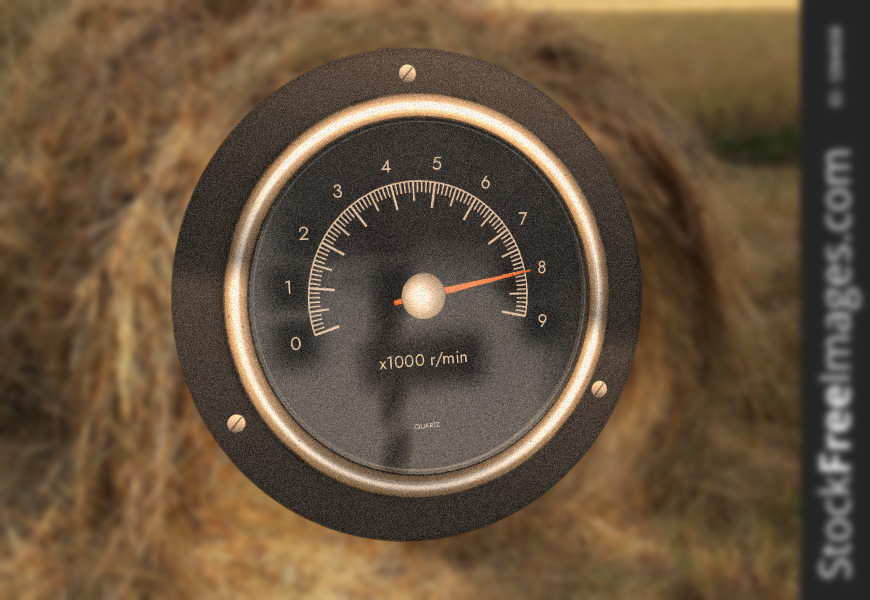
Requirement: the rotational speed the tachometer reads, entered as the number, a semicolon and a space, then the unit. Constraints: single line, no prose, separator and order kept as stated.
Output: 8000; rpm
